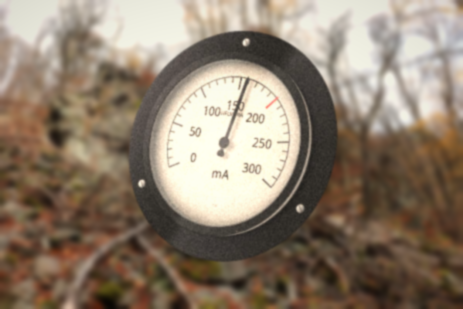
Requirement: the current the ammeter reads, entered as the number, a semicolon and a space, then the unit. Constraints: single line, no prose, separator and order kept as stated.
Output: 160; mA
